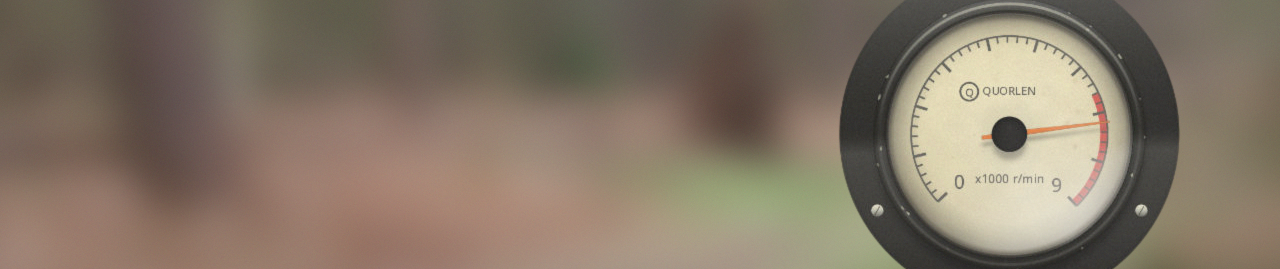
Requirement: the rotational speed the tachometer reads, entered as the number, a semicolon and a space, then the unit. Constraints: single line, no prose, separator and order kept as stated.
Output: 7200; rpm
